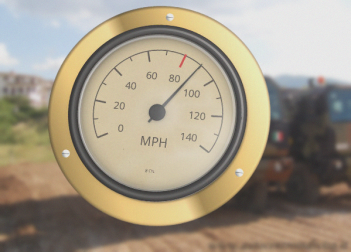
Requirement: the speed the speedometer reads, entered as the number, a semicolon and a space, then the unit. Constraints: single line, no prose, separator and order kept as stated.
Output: 90; mph
